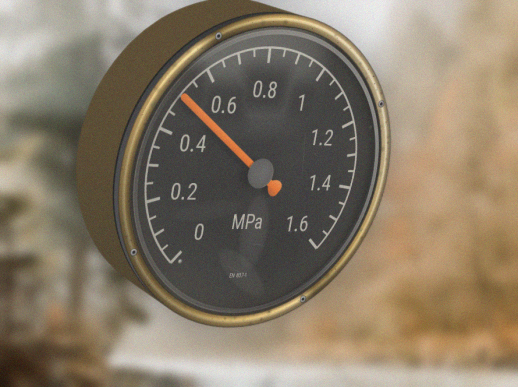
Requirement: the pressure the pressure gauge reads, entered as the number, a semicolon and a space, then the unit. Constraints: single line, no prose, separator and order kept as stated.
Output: 0.5; MPa
